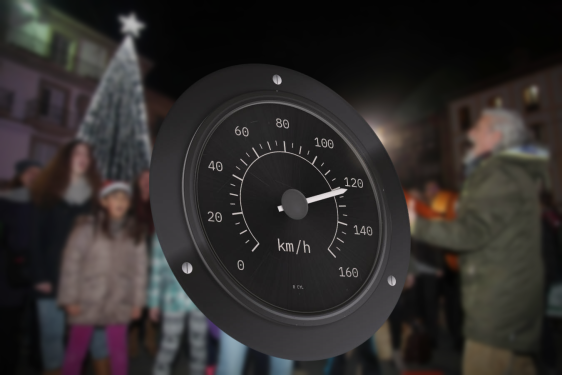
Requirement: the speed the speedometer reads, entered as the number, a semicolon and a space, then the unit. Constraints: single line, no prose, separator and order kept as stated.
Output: 122.5; km/h
